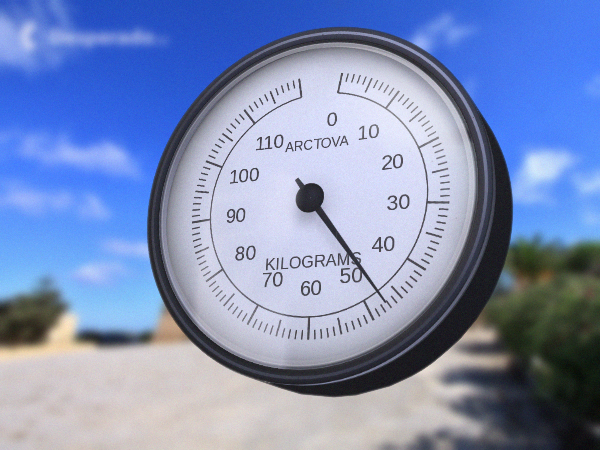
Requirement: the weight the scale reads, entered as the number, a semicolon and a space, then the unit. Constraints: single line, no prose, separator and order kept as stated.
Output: 47; kg
